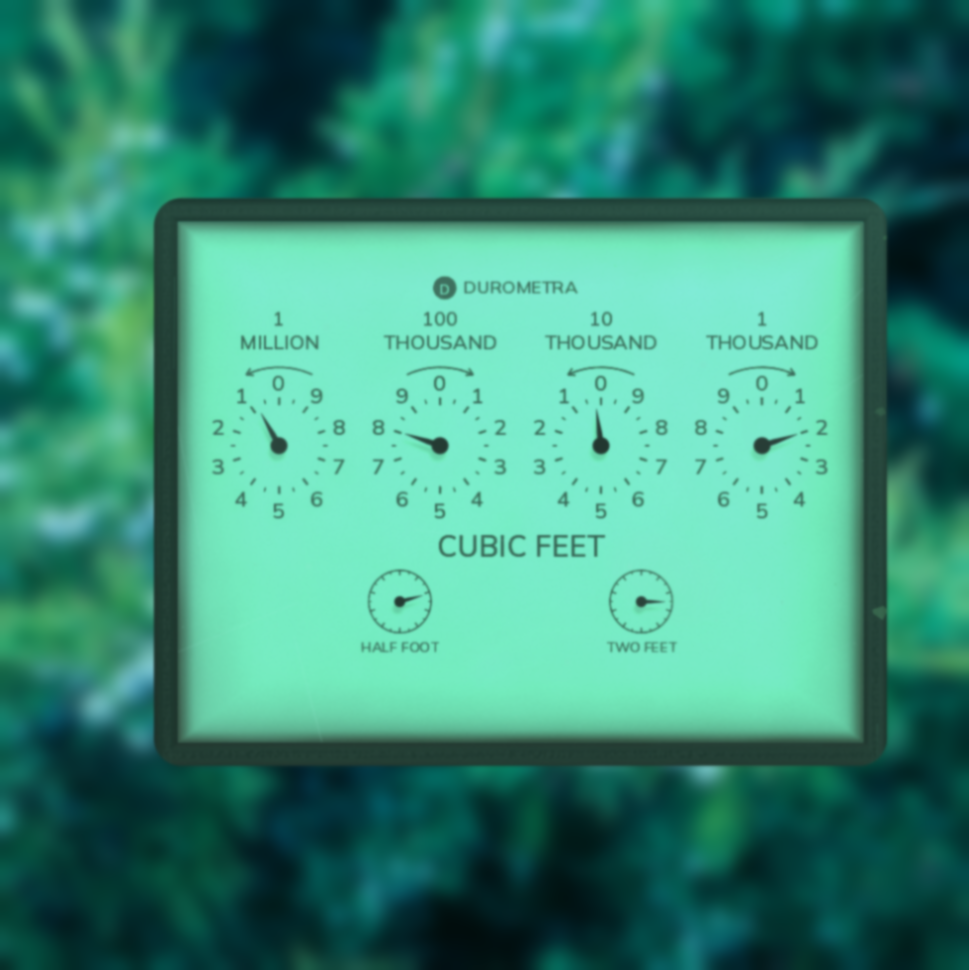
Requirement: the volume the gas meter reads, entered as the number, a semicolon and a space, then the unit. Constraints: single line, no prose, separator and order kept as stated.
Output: 80200; ft³
